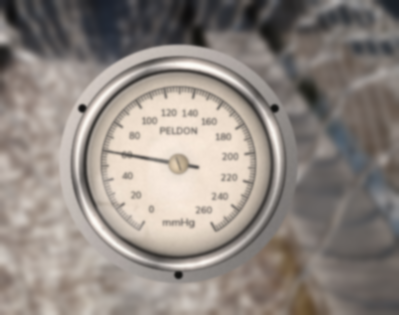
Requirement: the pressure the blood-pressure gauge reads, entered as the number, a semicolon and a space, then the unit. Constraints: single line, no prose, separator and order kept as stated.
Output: 60; mmHg
